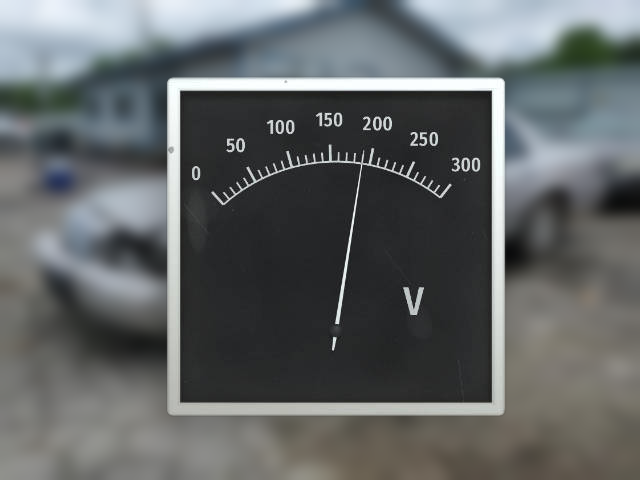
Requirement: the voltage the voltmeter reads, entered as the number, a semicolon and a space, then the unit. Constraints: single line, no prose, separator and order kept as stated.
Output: 190; V
